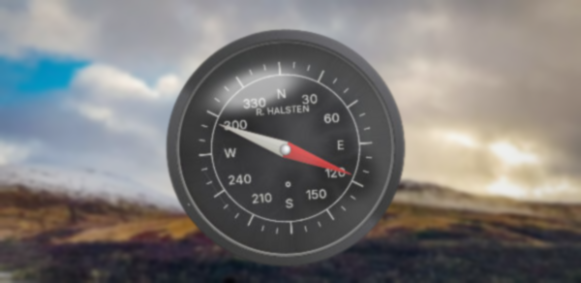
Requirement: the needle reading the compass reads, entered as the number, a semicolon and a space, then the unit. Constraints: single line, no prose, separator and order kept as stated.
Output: 115; °
